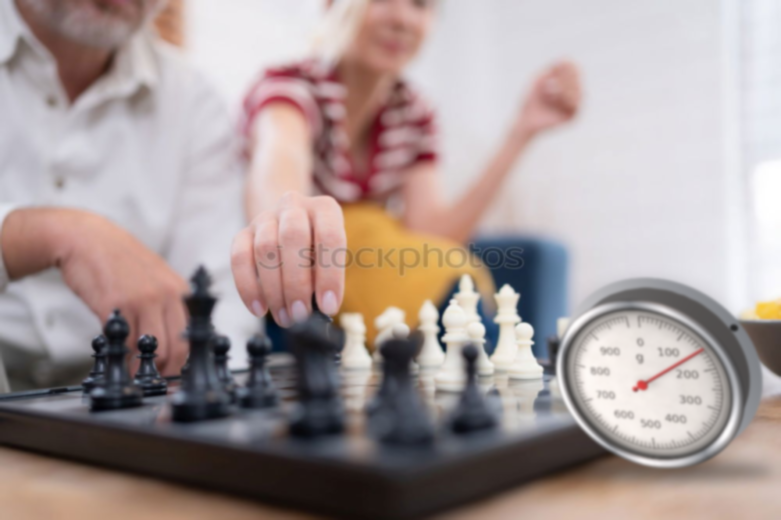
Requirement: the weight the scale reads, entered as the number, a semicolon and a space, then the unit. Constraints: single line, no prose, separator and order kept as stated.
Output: 150; g
